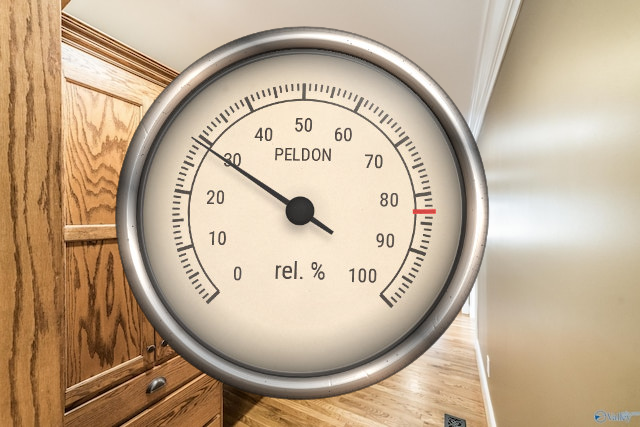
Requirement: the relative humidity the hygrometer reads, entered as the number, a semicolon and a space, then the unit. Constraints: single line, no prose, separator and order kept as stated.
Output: 29; %
